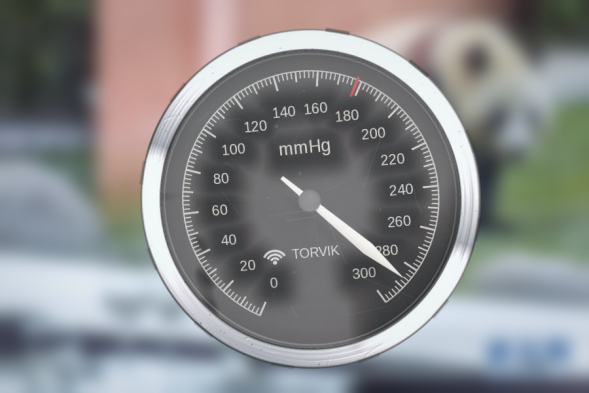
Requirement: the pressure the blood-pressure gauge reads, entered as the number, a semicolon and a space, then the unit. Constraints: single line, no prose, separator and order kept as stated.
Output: 286; mmHg
